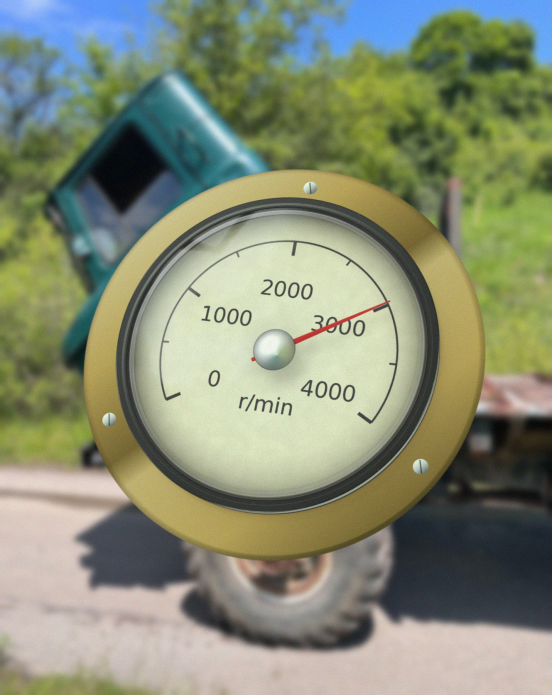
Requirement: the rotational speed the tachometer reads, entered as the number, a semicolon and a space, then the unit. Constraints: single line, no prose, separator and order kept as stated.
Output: 3000; rpm
